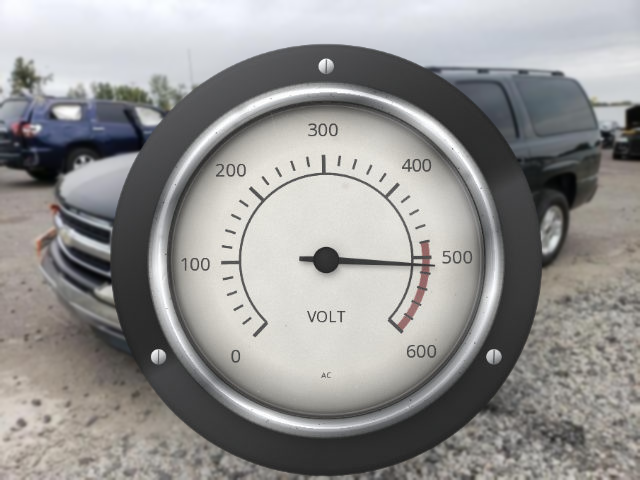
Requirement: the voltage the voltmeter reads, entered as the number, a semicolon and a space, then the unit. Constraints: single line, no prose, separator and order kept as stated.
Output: 510; V
